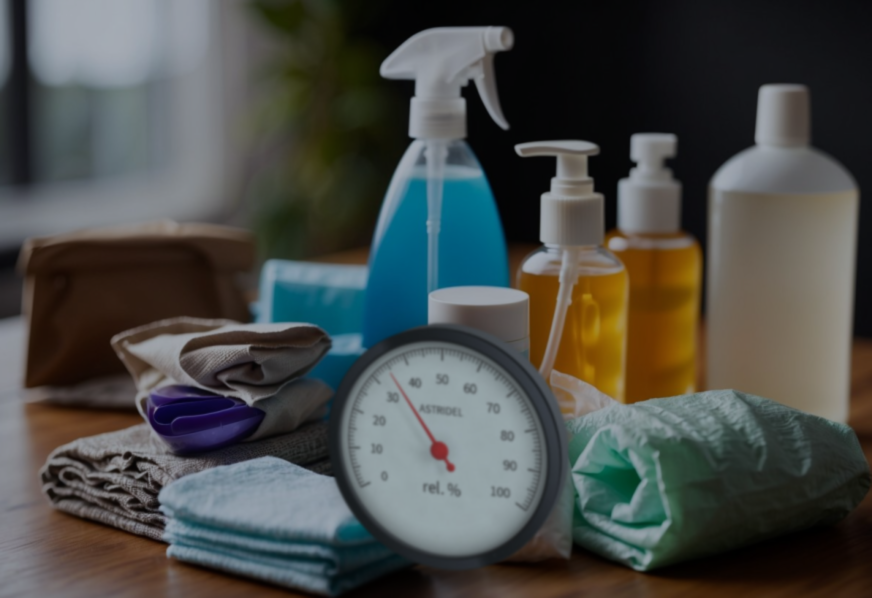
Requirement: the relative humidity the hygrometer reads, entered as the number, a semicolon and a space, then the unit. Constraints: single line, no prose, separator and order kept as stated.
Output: 35; %
